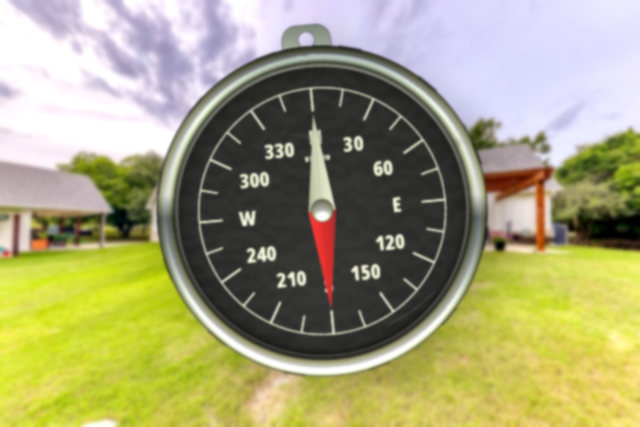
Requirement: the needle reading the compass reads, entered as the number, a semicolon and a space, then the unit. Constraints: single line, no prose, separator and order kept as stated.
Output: 180; °
